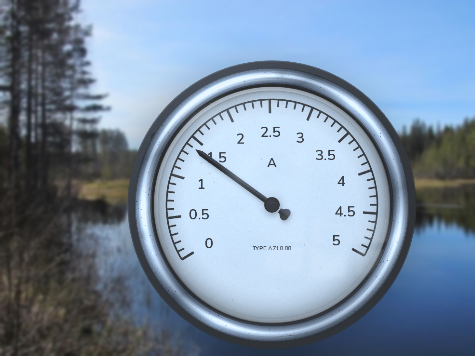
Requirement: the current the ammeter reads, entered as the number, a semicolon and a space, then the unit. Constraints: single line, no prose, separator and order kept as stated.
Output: 1.4; A
